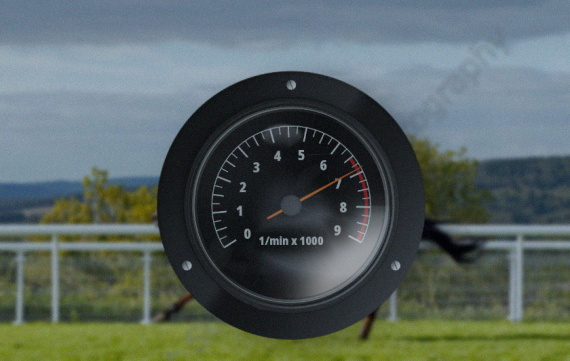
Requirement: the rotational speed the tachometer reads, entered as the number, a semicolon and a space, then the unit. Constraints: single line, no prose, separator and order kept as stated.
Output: 6875; rpm
